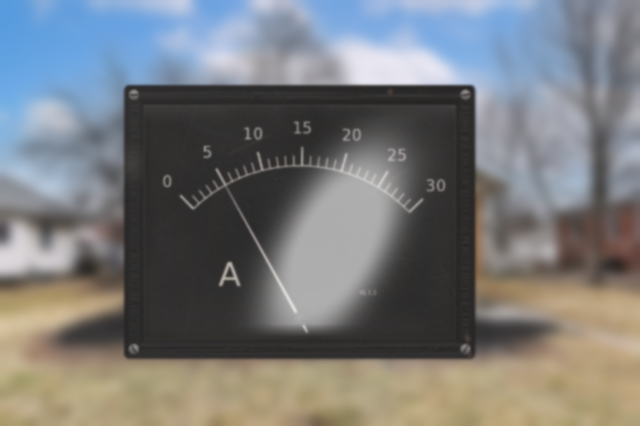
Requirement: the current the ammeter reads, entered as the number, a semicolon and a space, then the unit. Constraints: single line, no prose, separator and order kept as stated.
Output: 5; A
